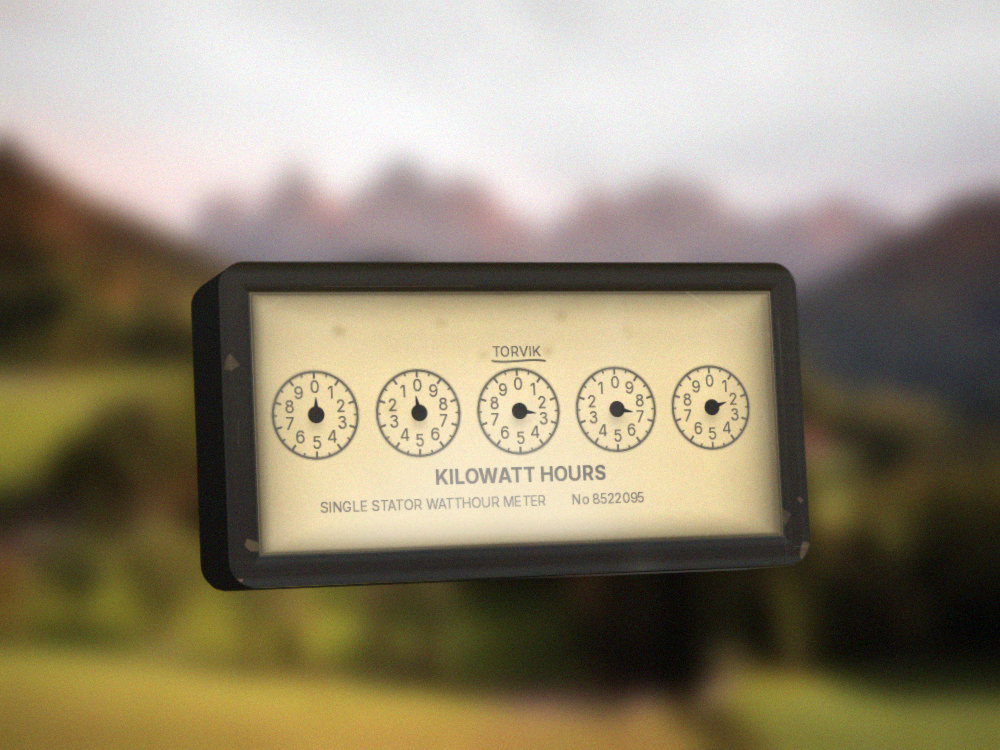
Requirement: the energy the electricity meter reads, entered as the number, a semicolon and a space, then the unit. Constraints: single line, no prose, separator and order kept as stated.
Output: 272; kWh
